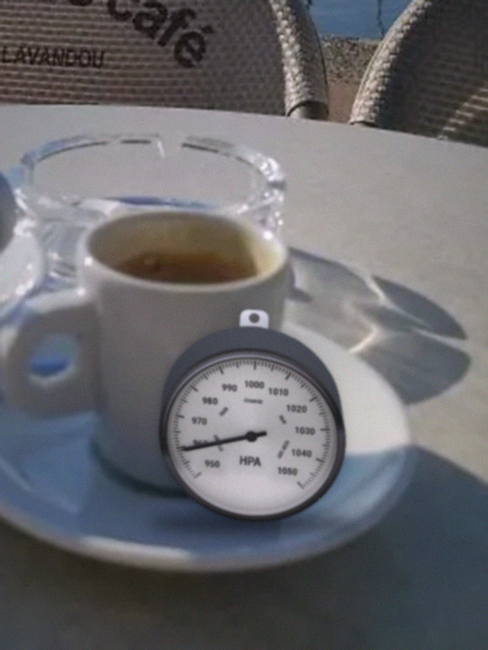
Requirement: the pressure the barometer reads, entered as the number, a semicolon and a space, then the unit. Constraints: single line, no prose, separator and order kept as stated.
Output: 960; hPa
